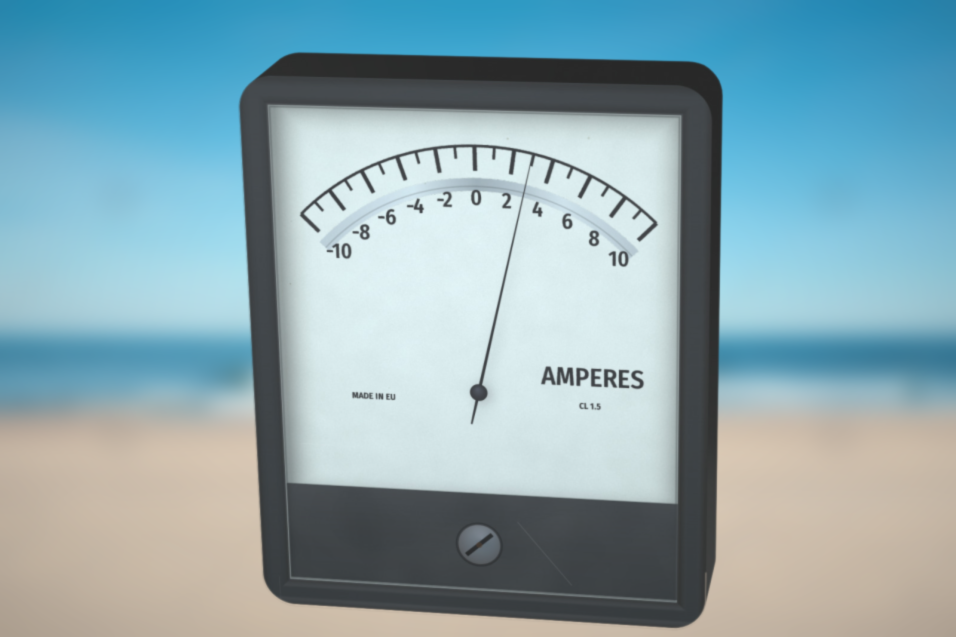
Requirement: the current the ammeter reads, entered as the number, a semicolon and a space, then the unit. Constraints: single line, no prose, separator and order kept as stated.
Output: 3; A
